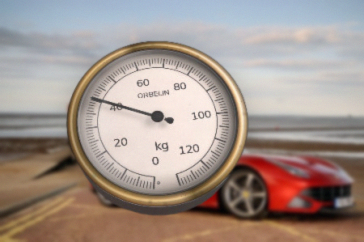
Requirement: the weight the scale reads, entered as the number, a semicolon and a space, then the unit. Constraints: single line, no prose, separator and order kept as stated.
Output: 40; kg
